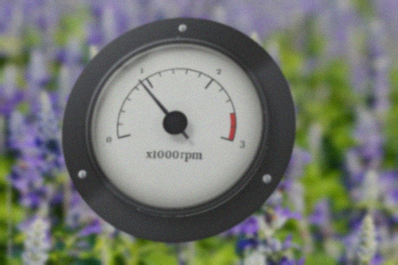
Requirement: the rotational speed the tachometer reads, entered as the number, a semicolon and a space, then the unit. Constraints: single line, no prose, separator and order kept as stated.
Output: 900; rpm
